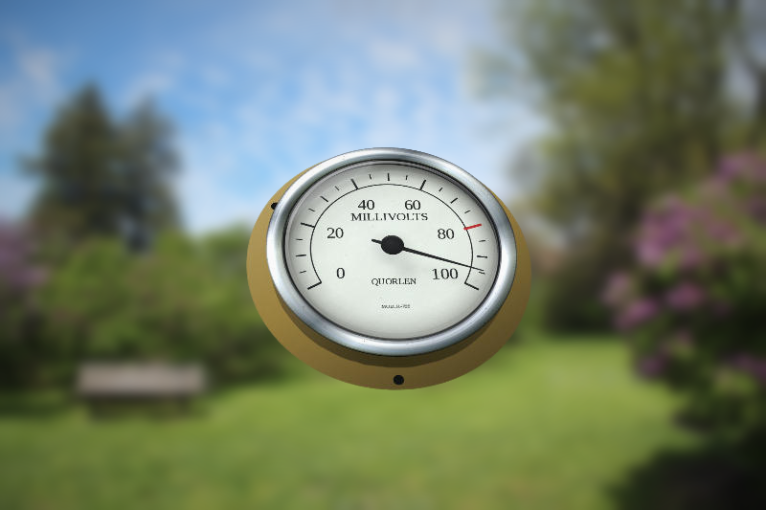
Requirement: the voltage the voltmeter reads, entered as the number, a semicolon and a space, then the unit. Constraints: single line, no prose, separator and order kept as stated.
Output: 95; mV
